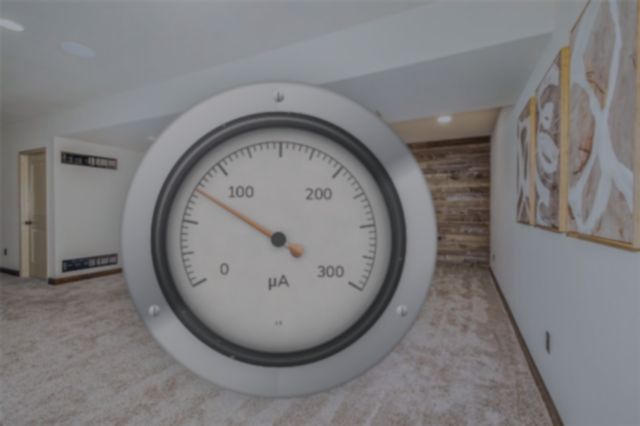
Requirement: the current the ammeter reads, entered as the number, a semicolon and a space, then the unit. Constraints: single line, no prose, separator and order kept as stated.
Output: 75; µA
